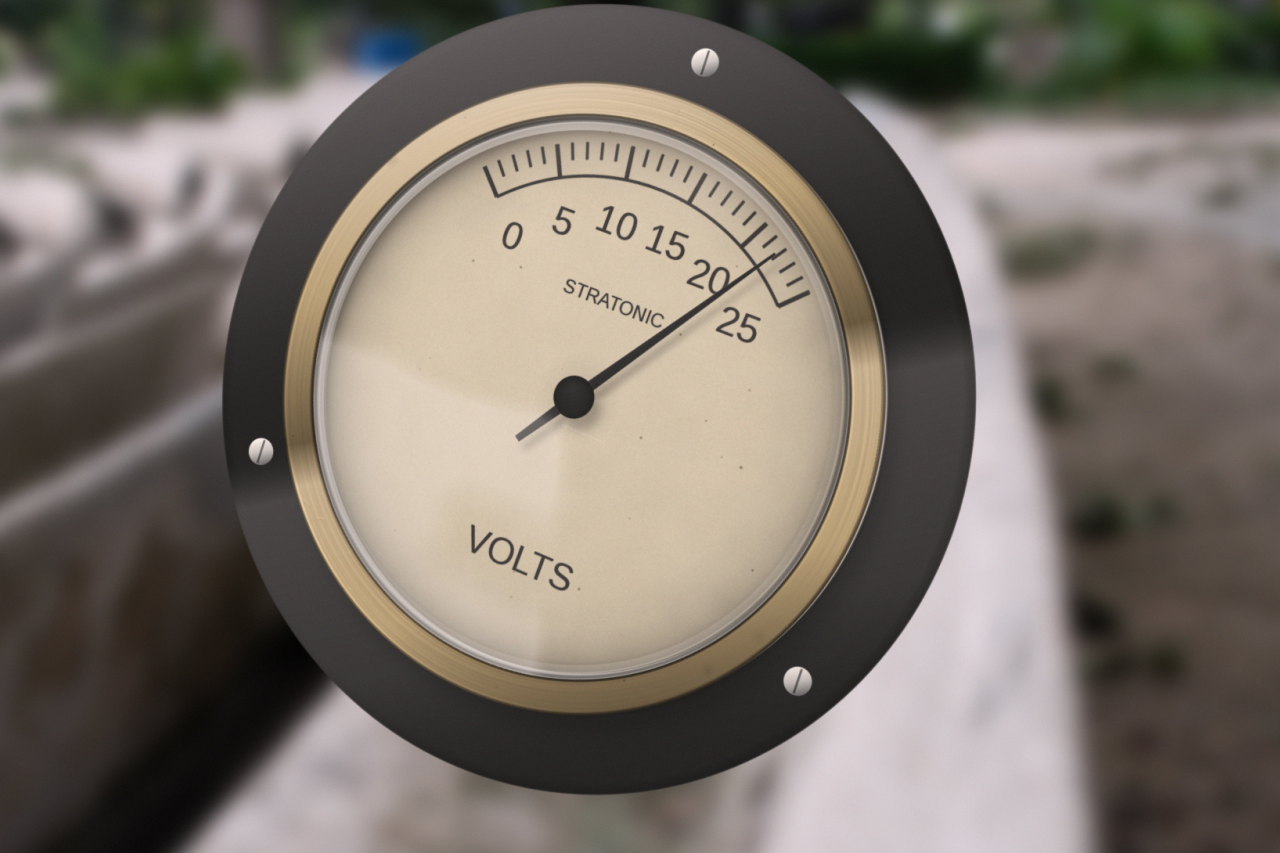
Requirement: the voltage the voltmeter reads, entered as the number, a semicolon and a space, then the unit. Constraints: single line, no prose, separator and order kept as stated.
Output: 22; V
